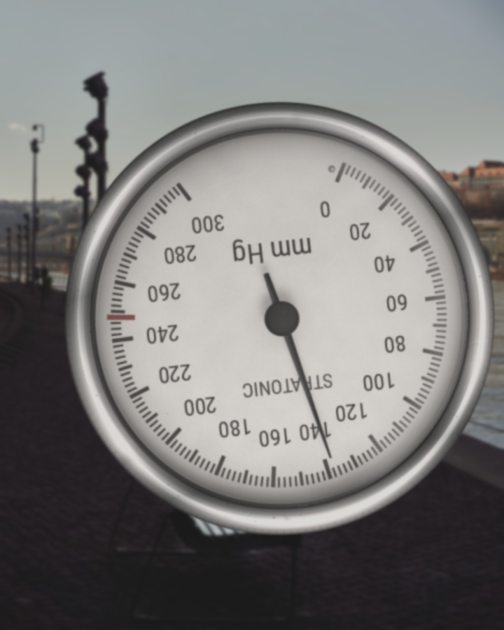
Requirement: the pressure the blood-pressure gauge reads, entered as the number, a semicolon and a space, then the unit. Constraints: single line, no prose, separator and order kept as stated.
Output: 138; mmHg
